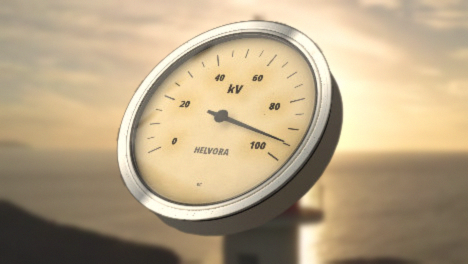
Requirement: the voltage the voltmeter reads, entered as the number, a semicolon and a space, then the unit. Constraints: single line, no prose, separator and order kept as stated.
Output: 95; kV
